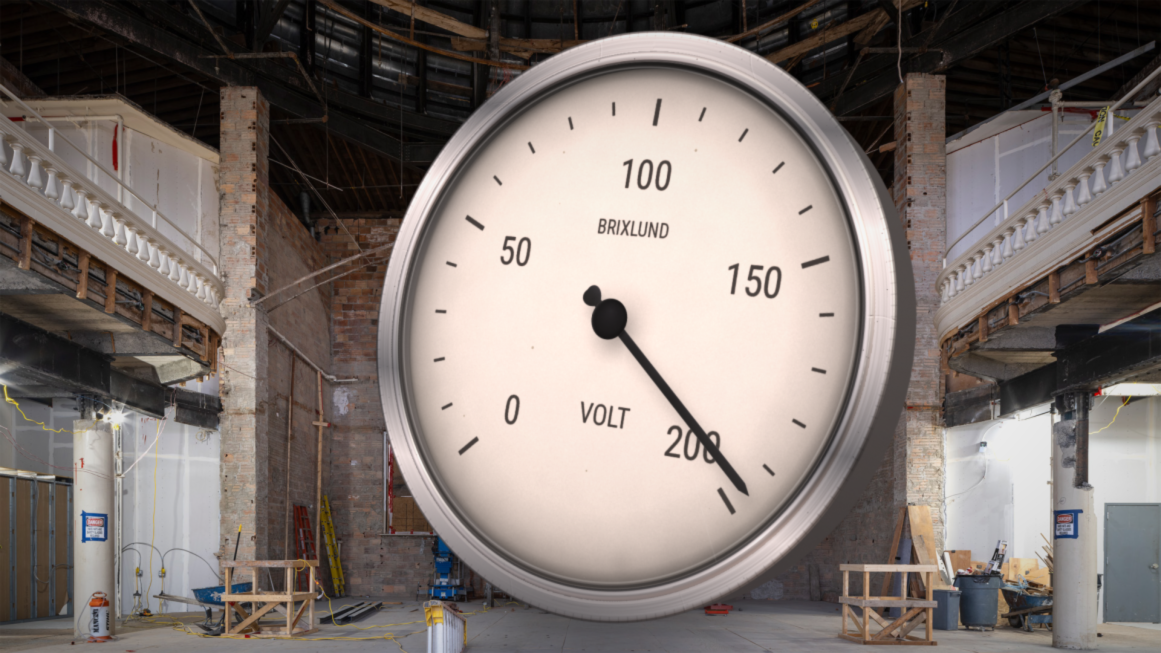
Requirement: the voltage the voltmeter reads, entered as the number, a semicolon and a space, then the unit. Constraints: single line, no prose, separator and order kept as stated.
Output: 195; V
